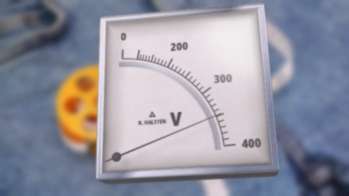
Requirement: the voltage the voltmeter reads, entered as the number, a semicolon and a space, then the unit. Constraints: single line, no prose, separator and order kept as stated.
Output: 350; V
